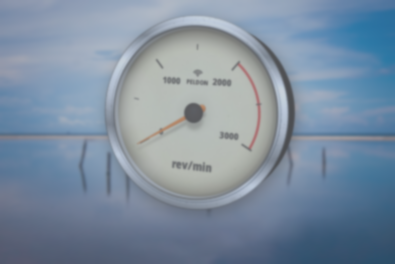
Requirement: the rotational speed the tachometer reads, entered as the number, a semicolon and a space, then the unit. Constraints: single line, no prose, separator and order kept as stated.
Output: 0; rpm
